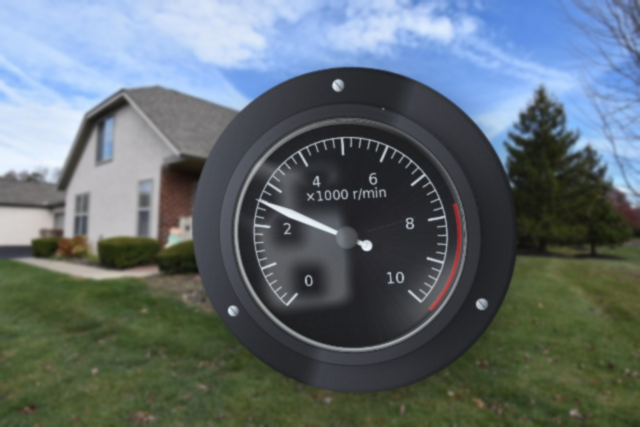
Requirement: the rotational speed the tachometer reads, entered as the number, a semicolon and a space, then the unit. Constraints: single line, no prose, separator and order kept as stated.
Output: 2600; rpm
